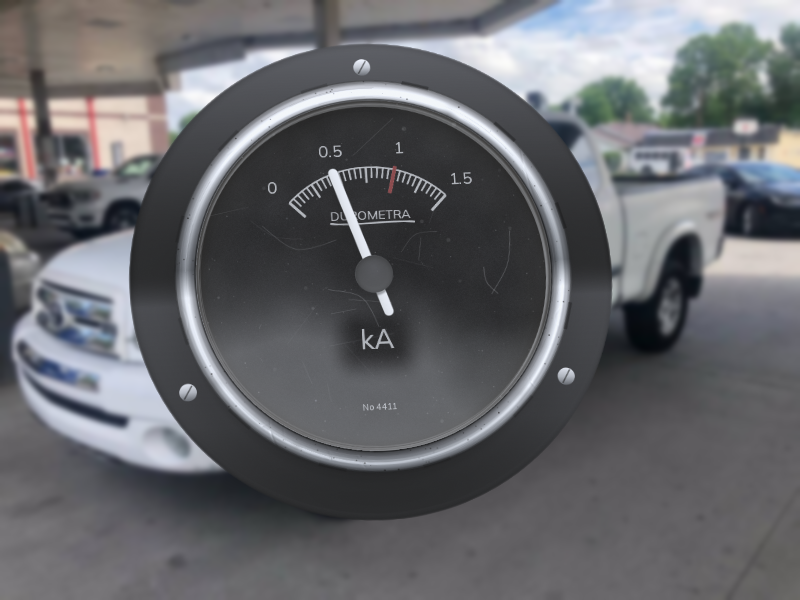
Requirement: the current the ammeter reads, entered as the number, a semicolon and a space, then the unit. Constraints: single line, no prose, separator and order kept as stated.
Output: 0.45; kA
